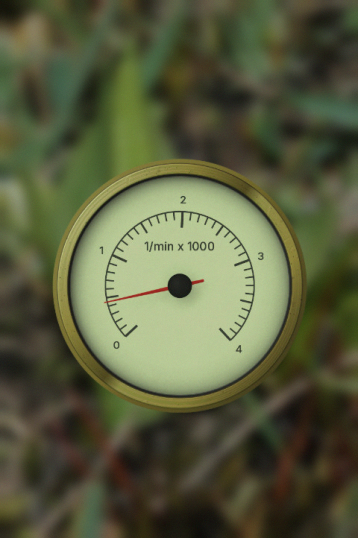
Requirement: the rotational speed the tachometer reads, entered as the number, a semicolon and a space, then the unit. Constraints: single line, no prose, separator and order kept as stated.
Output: 450; rpm
